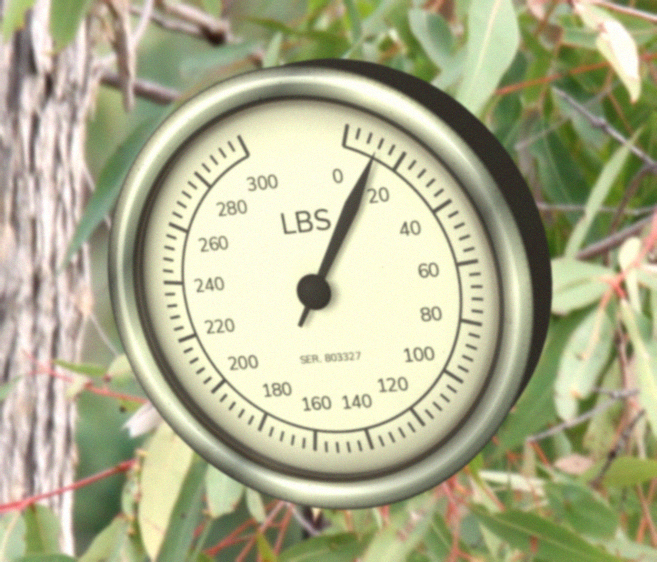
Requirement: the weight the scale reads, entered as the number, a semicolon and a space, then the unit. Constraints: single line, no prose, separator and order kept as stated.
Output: 12; lb
